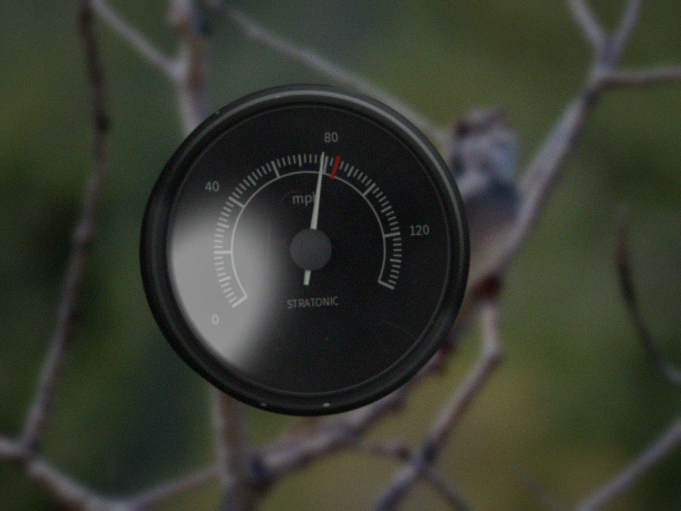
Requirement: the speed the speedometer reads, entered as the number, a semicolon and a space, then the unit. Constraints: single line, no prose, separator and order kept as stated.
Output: 78; mph
